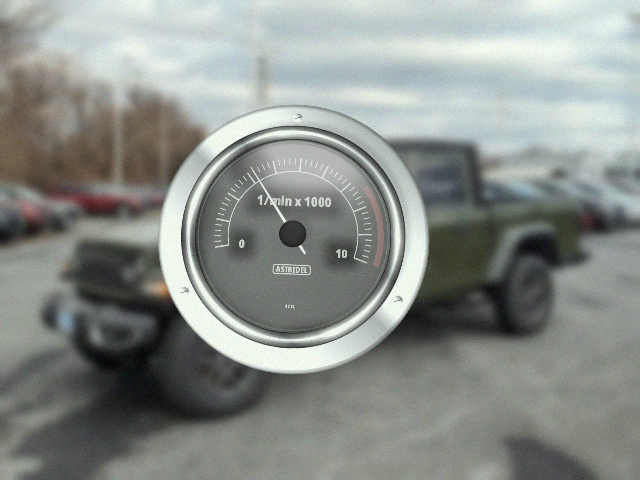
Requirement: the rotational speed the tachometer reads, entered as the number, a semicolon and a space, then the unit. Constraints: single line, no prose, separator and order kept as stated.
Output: 3200; rpm
